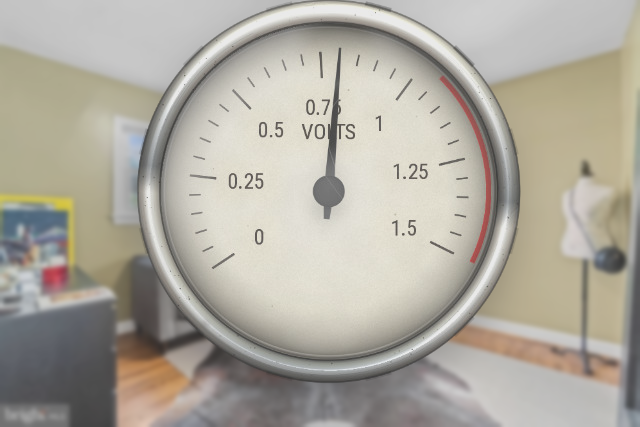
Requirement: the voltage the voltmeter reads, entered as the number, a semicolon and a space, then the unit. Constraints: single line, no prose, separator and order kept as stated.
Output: 0.8; V
